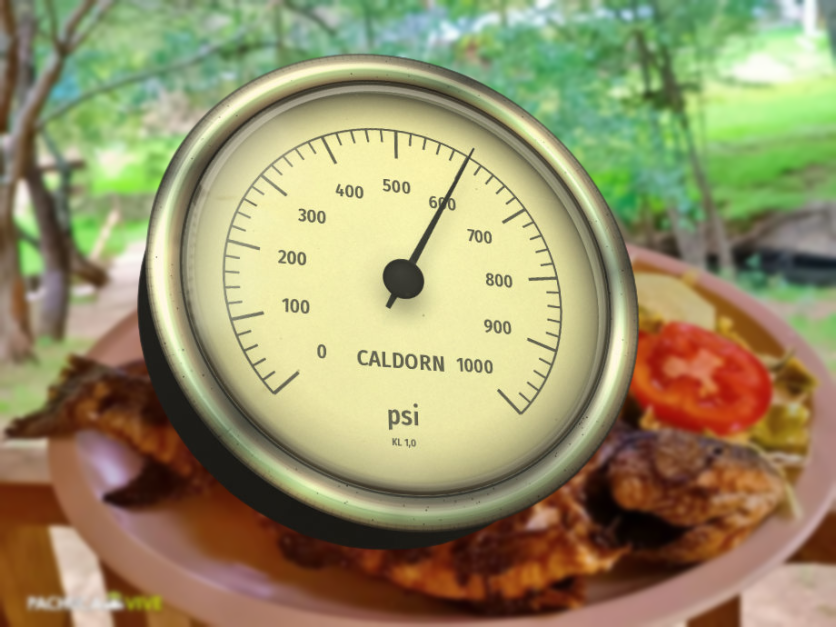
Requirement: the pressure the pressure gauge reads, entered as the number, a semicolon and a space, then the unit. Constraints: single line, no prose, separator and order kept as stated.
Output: 600; psi
